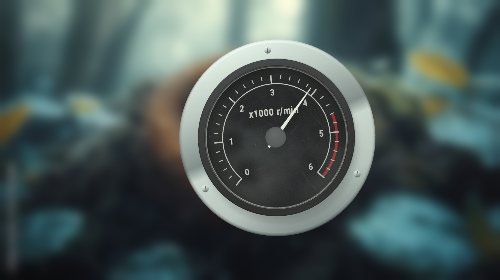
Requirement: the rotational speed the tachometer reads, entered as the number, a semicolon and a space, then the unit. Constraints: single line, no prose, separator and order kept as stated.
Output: 3900; rpm
